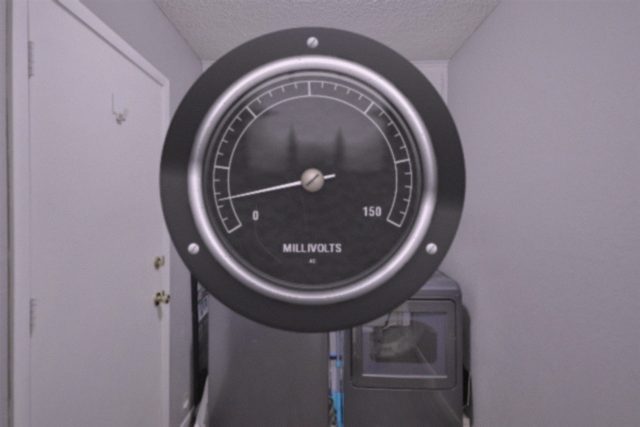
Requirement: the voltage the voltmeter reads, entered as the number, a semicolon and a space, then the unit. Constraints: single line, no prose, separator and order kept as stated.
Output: 12.5; mV
